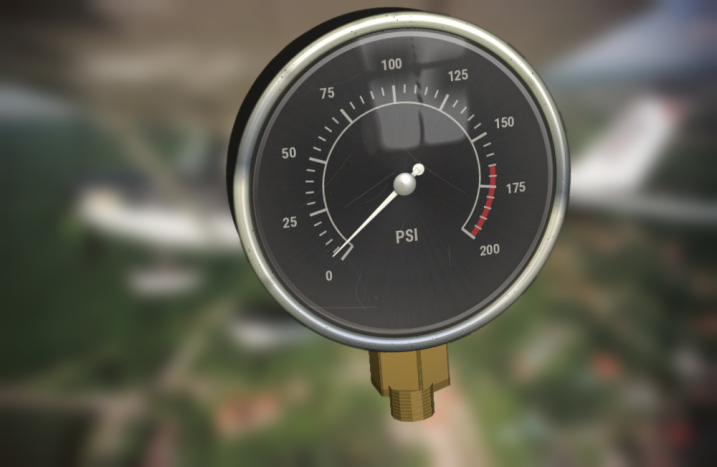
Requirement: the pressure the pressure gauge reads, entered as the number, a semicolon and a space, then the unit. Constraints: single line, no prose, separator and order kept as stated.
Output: 5; psi
